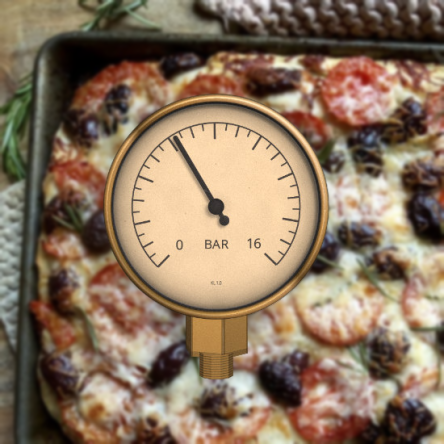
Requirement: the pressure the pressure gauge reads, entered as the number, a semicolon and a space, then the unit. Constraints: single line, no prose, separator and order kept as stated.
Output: 6.25; bar
